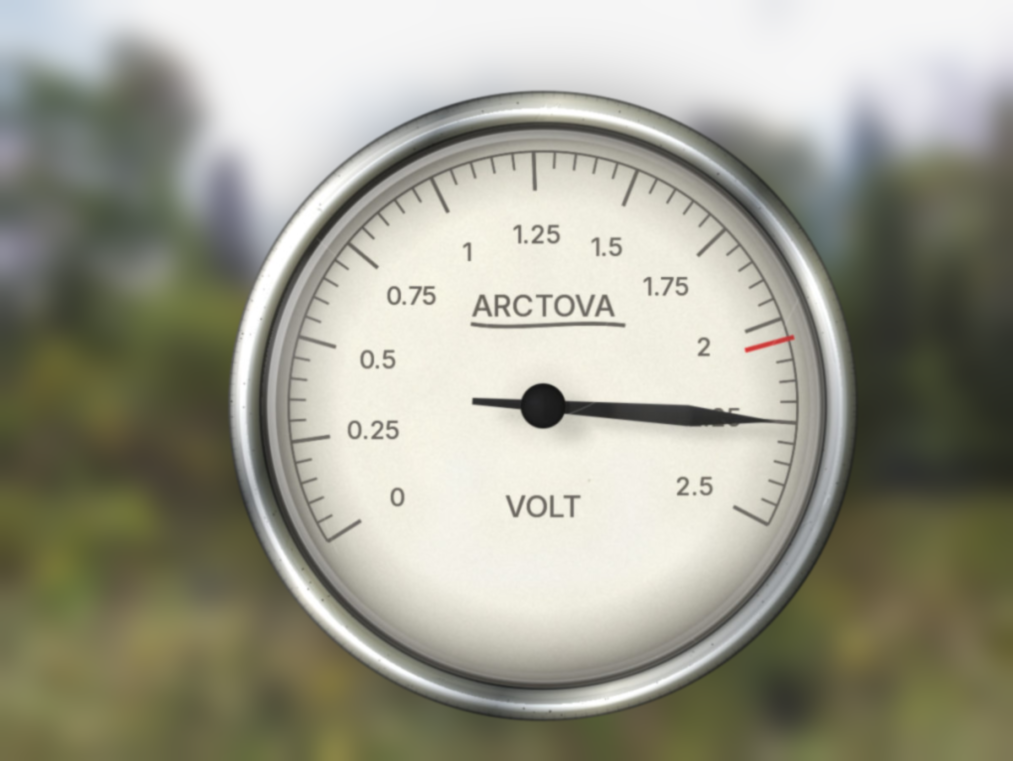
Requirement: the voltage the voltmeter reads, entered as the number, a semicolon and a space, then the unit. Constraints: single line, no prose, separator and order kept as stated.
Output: 2.25; V
